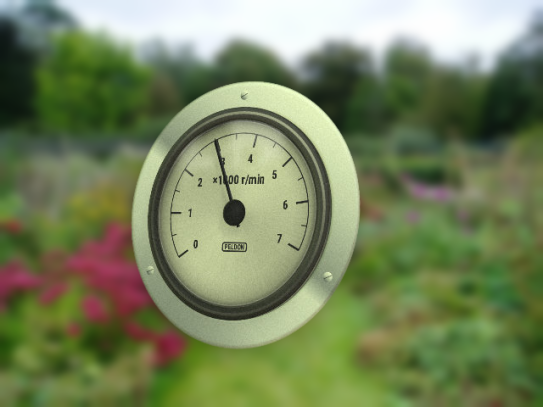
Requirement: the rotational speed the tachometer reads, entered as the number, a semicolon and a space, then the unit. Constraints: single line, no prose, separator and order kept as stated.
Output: 3000; rpm
